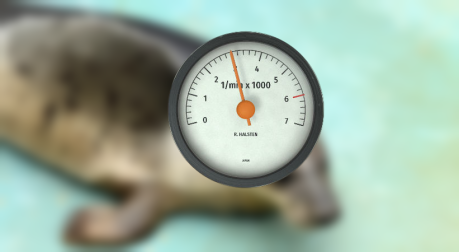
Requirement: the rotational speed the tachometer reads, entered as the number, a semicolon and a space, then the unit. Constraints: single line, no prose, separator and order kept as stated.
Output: 3000; rpm
